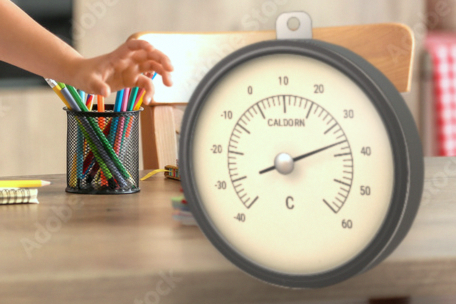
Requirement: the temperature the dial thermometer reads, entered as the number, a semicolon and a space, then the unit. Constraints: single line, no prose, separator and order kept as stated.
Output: 36; °C
